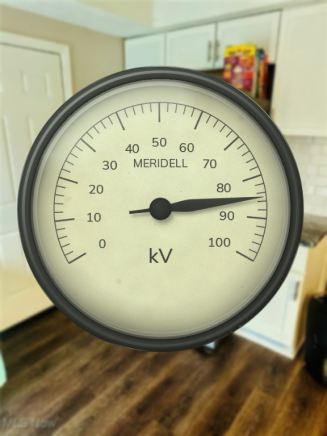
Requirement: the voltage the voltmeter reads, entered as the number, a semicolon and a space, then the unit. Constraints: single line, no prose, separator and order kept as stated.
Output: 85; kV
